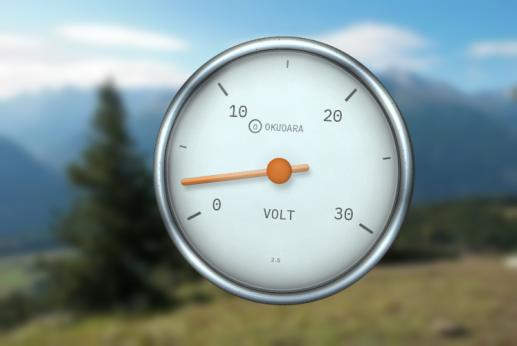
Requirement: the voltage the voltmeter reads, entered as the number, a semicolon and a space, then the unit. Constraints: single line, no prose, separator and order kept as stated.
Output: 2.5; V
